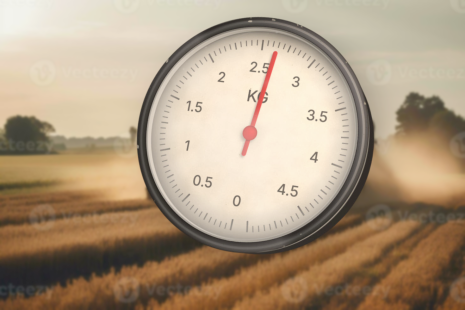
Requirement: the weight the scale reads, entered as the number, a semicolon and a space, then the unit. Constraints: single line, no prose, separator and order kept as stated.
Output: 2.65; kg
